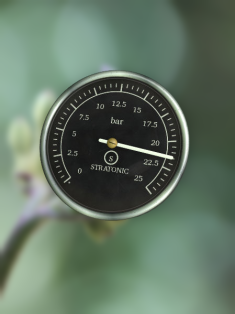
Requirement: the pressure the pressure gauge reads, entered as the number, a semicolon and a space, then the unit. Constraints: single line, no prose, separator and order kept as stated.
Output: 21.5; bar
